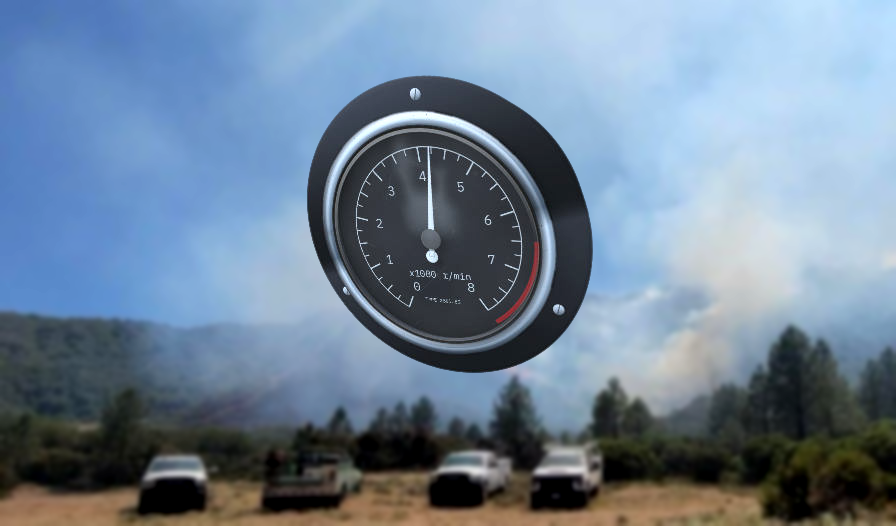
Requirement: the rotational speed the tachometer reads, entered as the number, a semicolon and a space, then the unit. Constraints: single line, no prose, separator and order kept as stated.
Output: 4250; rpm
